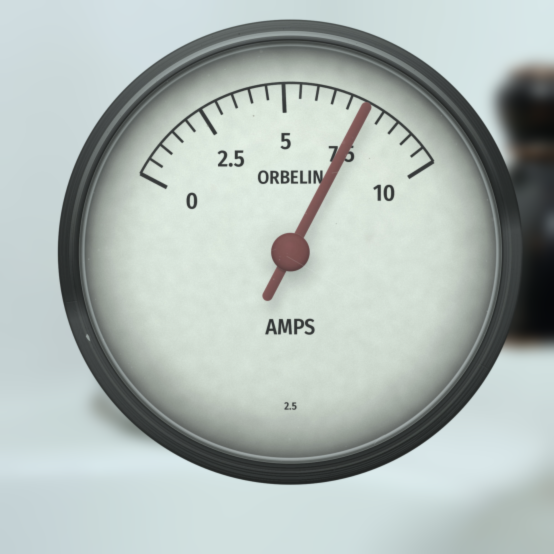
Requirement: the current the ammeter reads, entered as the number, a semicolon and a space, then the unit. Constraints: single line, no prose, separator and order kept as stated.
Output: 7.5; A
